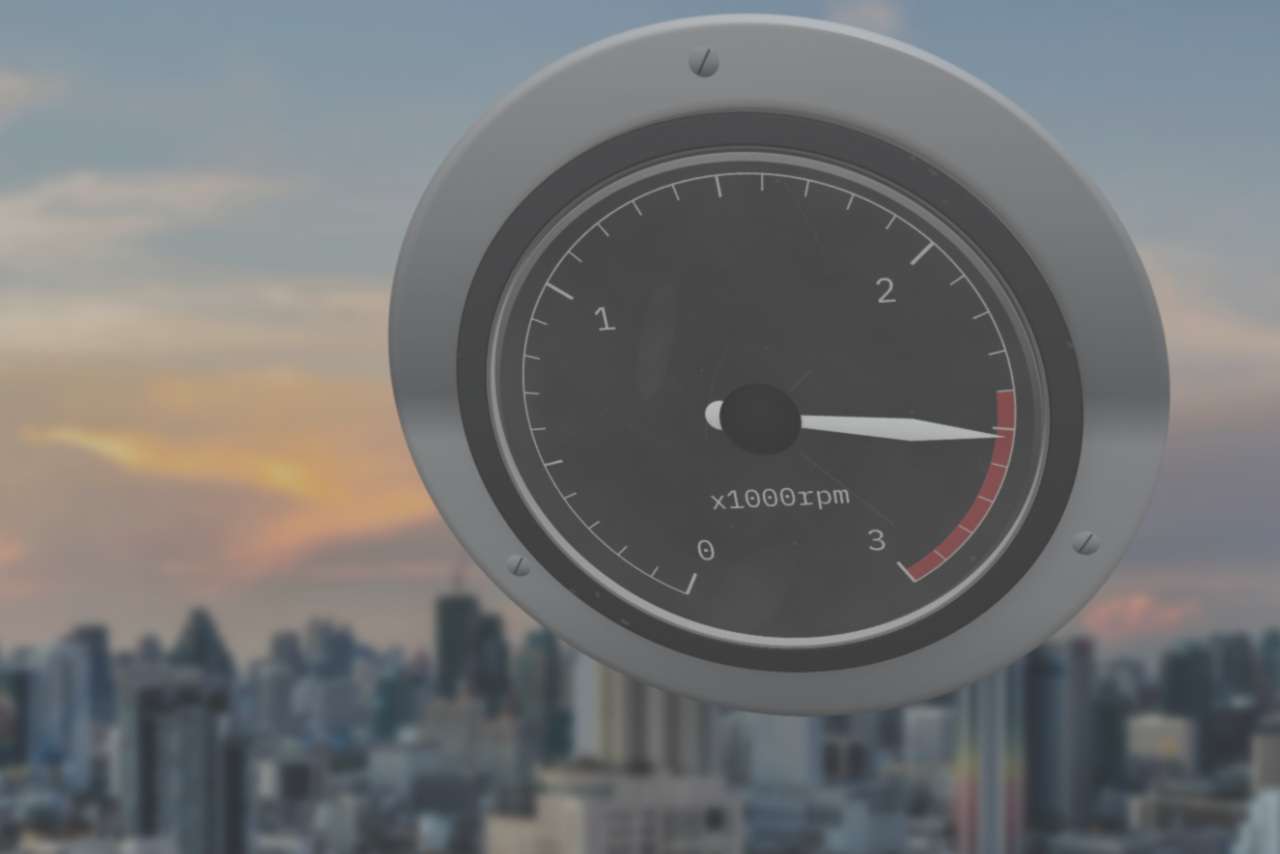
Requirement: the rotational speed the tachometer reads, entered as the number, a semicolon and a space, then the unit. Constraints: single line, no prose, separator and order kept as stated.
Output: 2500; rpm
